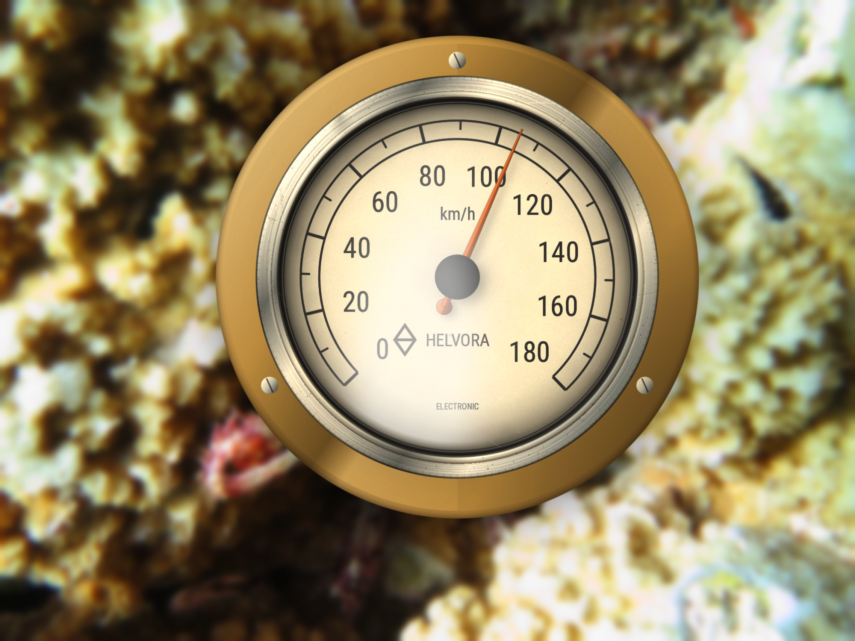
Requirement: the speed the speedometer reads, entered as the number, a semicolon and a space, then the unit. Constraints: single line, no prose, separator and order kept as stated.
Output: 105; km/h
